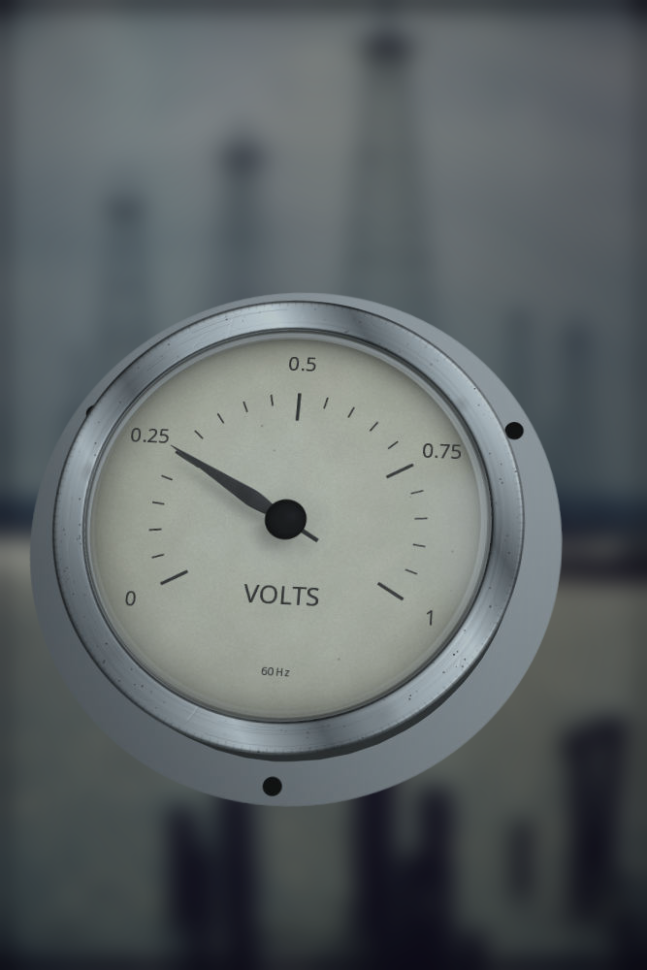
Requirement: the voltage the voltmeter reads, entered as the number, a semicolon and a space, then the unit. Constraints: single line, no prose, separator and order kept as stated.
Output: 0.25; V
